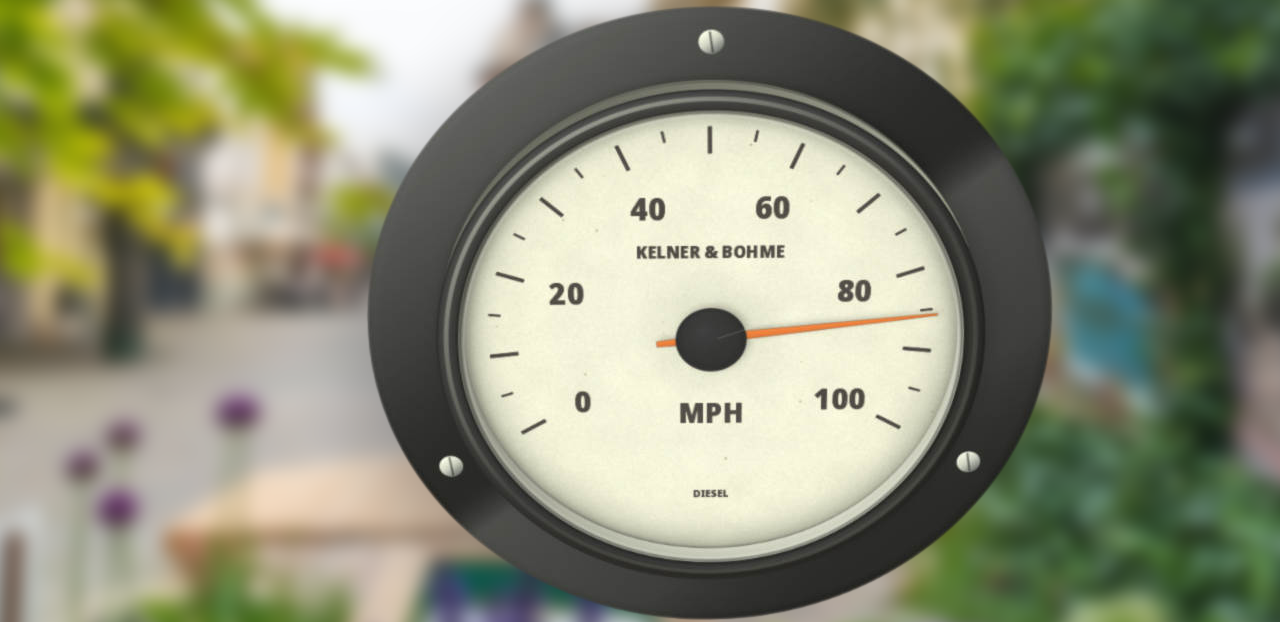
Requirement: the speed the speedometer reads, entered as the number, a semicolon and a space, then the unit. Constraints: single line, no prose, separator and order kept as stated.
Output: 85; mph
